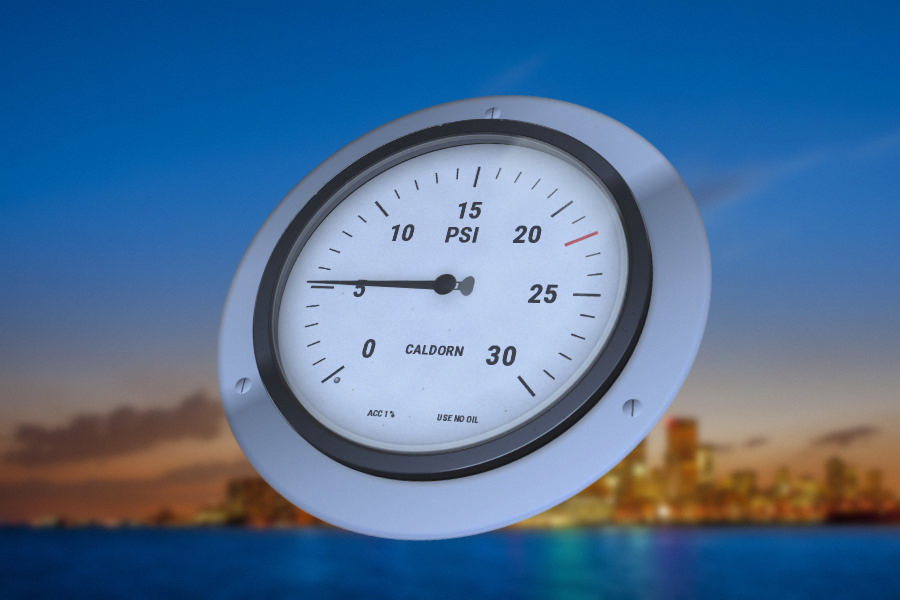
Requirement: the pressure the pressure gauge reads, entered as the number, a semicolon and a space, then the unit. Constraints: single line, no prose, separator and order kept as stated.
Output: 5; psi
